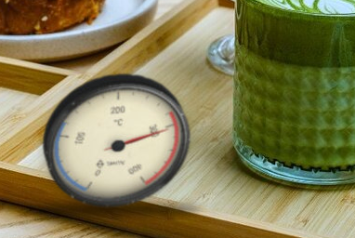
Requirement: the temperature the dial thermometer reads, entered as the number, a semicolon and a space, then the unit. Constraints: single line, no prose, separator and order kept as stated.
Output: 300; °C
